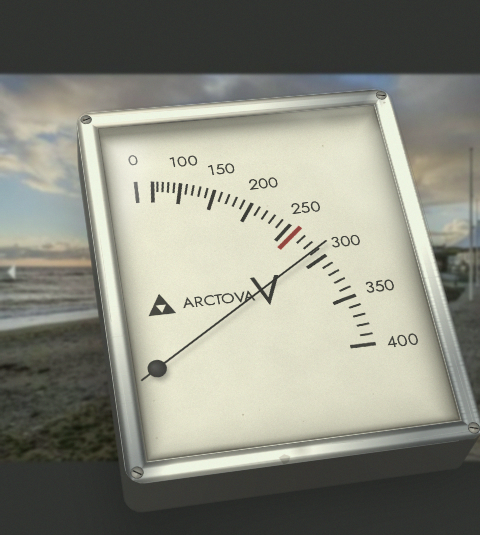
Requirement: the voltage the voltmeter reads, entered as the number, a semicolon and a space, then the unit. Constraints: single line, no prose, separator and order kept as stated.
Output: 290; V
